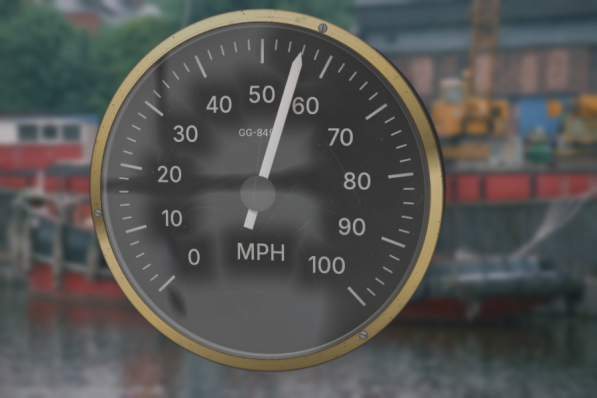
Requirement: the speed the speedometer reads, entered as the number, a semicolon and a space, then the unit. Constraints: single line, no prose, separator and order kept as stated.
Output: 56; mph
